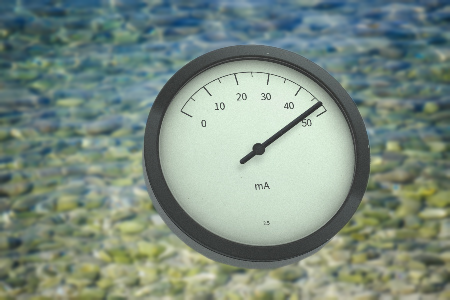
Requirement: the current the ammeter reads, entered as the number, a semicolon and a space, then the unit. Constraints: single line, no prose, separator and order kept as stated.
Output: 47.5; mA
